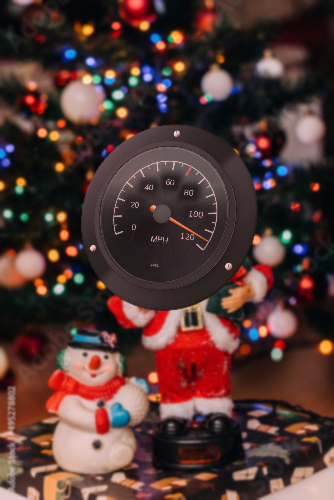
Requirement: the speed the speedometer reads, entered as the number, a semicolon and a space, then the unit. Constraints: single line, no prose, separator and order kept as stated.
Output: 115; mph
